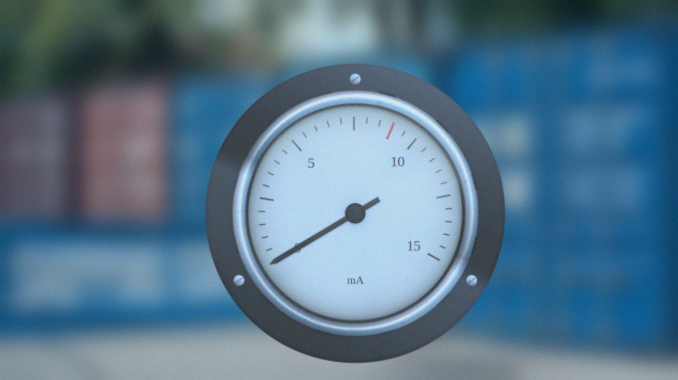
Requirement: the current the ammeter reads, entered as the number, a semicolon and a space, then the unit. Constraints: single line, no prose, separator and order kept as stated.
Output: 0; mA
